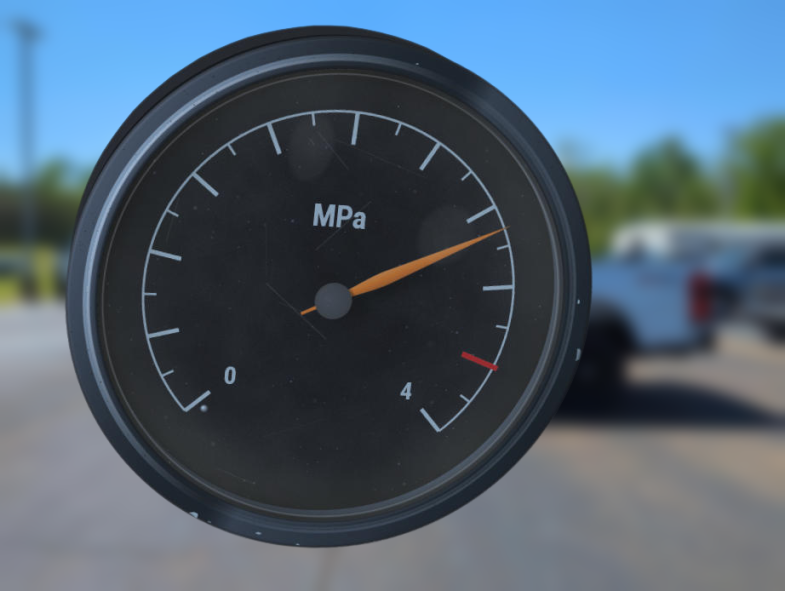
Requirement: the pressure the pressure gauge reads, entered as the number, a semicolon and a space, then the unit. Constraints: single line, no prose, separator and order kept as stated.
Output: 2.9; MPa
